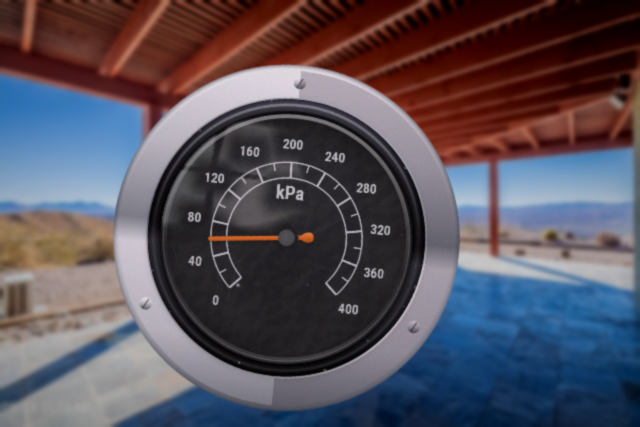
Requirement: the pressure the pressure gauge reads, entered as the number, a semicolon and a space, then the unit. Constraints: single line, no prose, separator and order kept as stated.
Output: 60; kPa
